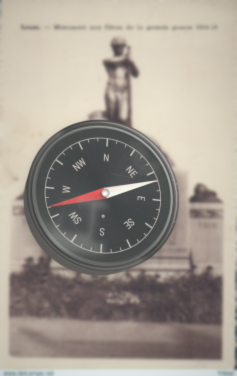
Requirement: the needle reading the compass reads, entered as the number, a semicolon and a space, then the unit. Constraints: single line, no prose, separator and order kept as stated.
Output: 250; °
